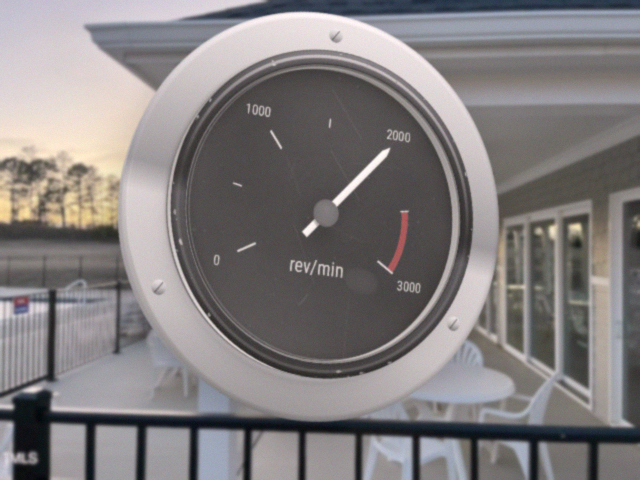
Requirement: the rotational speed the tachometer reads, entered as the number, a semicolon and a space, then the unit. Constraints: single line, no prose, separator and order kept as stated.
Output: 2000; rpm
